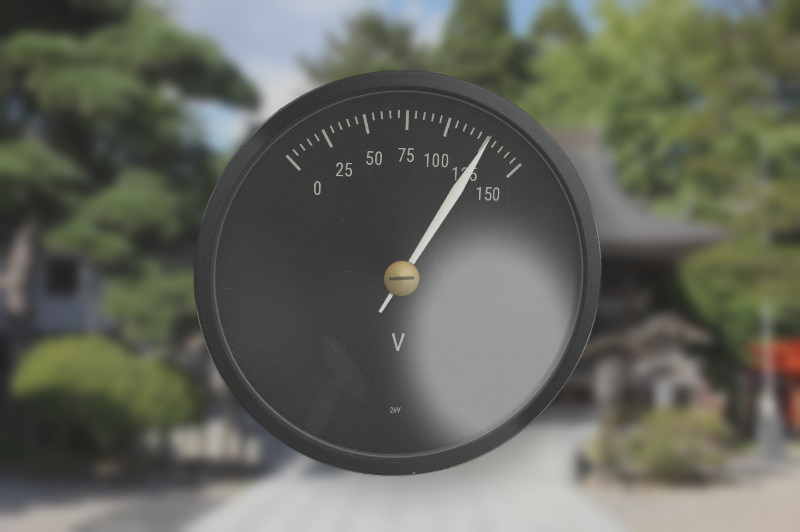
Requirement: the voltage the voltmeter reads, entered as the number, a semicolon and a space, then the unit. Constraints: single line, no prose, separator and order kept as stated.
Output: 125; V
